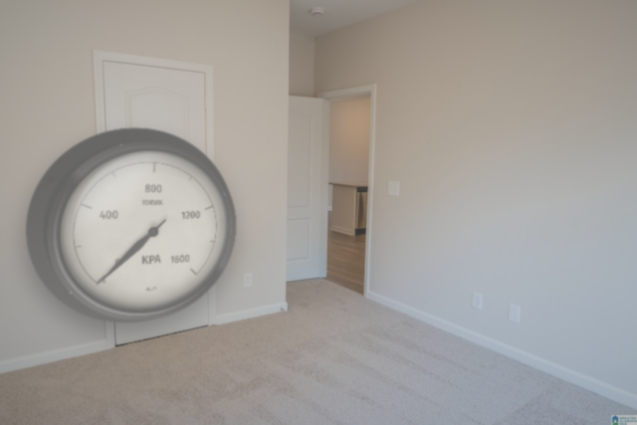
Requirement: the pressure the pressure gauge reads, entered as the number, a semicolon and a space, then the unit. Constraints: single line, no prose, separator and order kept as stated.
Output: 0; kPa
